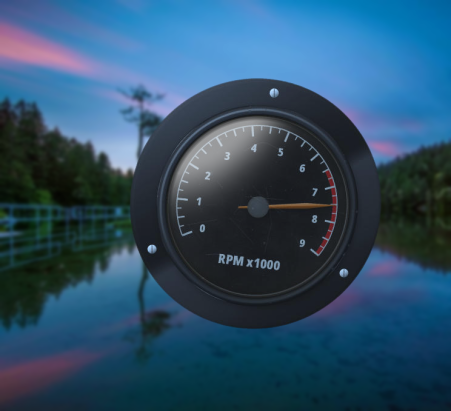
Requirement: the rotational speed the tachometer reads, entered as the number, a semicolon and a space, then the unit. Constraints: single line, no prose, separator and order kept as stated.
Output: 7500; rpm
